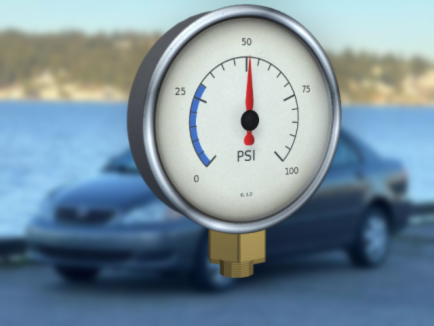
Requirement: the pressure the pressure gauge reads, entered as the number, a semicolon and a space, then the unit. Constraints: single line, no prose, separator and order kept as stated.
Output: 50; psi
